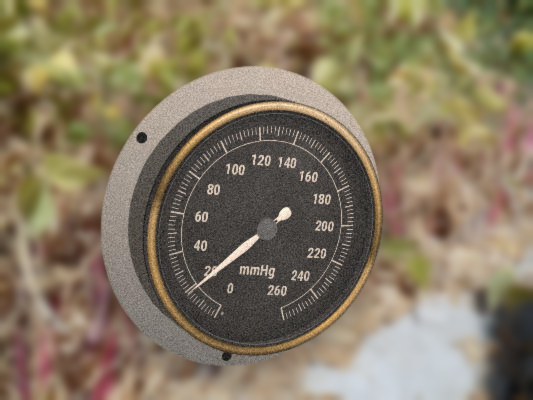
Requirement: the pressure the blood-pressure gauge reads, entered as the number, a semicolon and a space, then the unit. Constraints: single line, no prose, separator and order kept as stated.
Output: 20; mmHg
